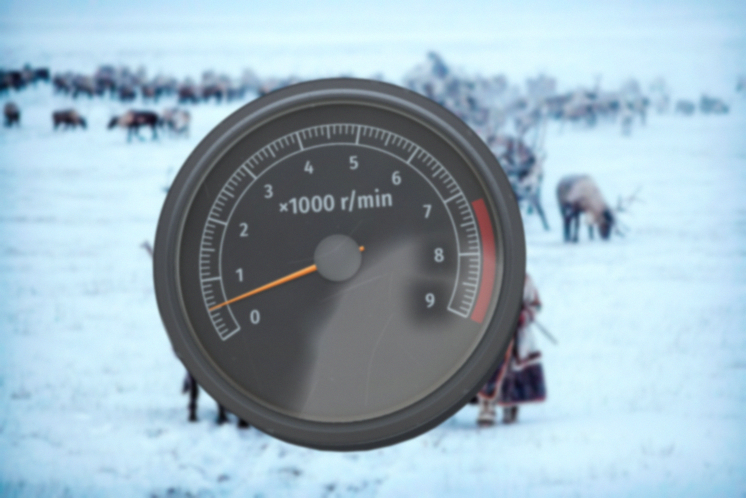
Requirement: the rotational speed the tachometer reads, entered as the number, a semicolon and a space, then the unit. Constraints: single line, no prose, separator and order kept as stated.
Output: 500; rpm
